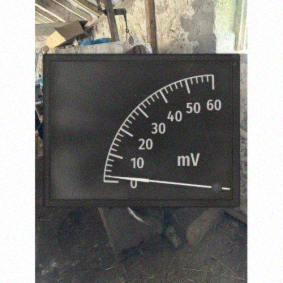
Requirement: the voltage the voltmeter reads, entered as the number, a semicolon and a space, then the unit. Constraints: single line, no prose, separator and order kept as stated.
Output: 2; mV
